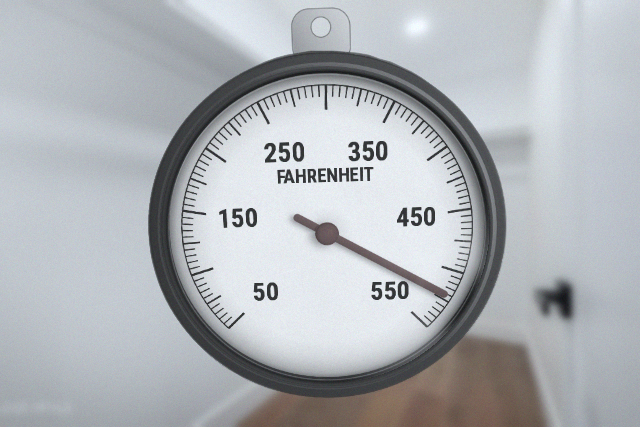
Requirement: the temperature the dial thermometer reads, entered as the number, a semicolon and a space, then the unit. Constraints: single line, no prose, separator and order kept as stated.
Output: 520; °F
